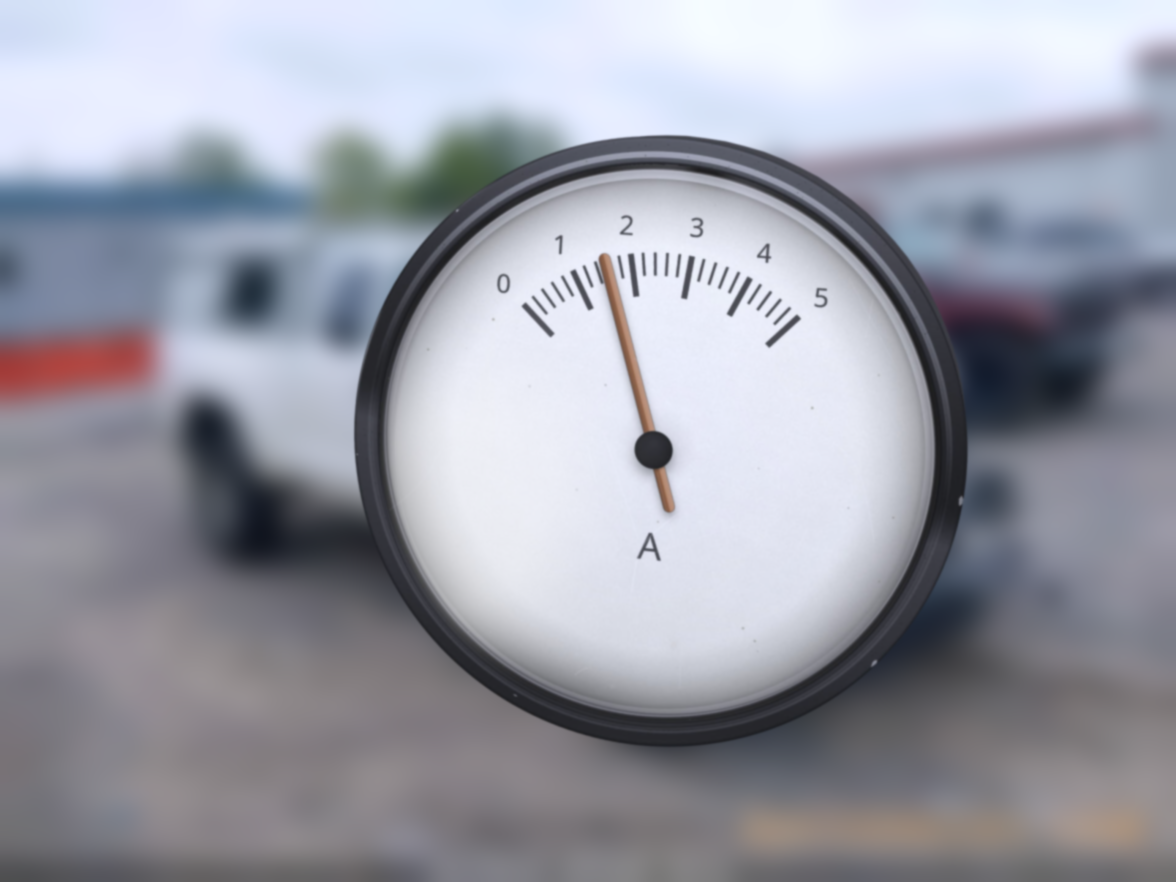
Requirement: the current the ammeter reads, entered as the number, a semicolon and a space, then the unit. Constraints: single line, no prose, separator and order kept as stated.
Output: 1.6; A
